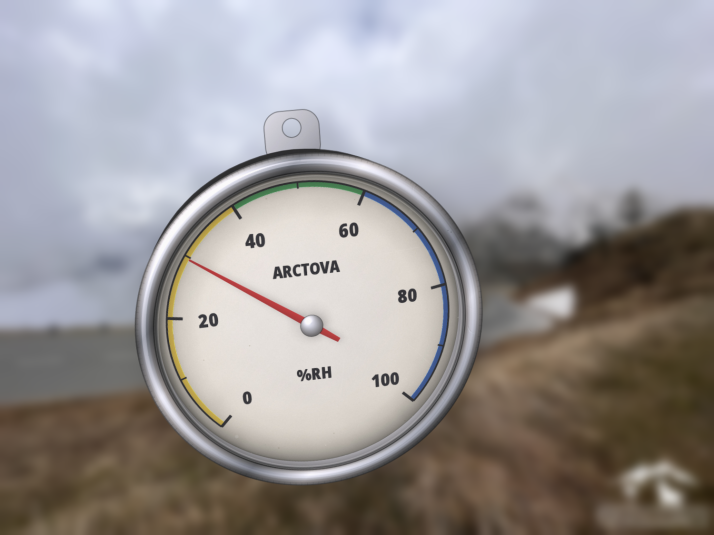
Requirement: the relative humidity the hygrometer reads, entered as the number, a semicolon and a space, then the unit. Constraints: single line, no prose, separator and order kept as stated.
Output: 30; %
